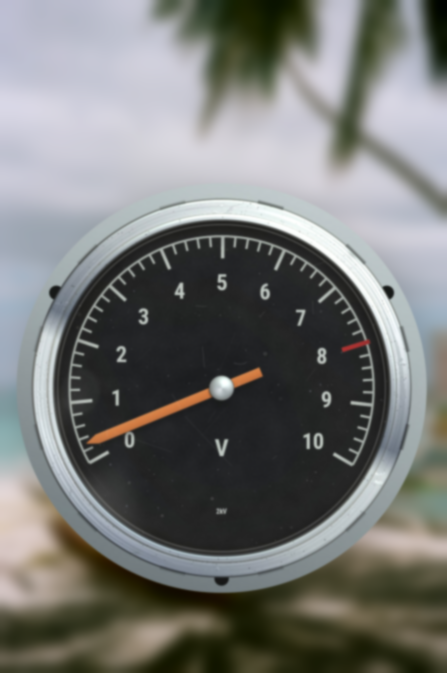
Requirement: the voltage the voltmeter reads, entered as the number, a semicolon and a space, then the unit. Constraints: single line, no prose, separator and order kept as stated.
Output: 0.3; V
